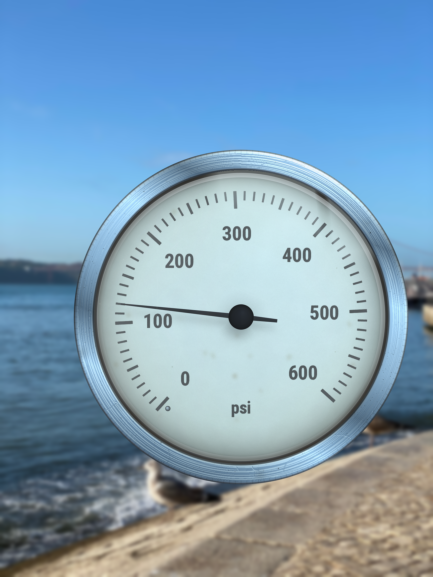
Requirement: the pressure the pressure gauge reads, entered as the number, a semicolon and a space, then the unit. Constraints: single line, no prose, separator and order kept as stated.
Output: 120; psi
